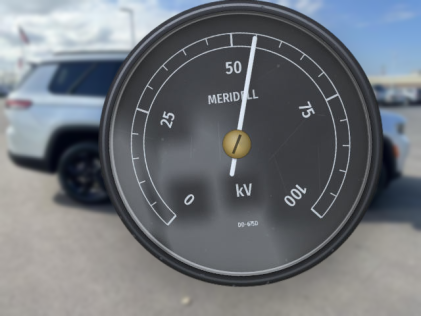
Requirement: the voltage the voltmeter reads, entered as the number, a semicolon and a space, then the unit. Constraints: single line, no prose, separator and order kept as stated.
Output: 55; kV
